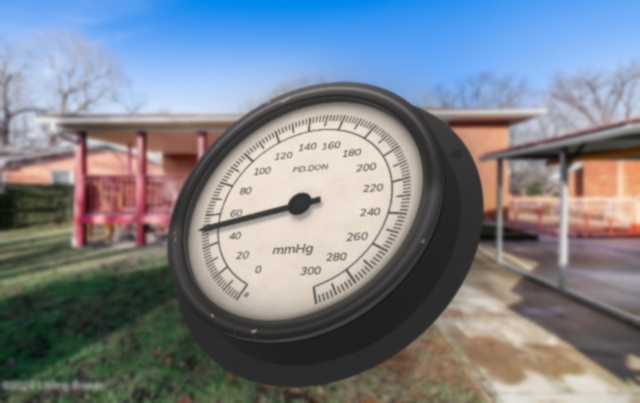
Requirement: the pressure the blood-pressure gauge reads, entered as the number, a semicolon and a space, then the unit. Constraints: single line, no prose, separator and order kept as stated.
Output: 50; mmHg
